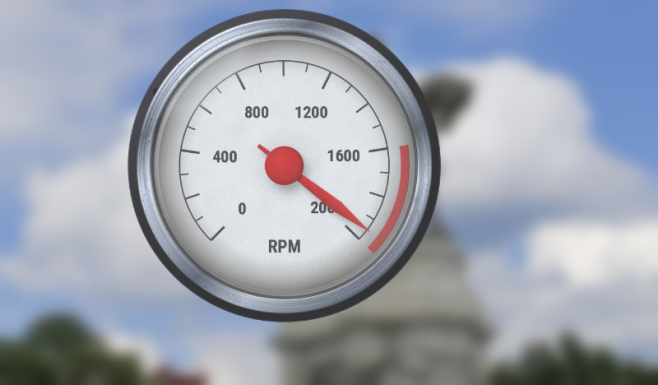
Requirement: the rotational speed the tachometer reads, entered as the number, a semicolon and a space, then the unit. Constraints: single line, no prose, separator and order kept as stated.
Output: 1950; rpm
